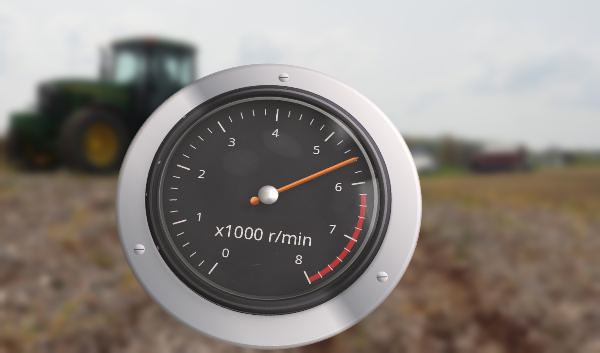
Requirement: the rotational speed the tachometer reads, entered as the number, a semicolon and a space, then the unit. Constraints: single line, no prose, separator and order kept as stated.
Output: 5600; rpm
